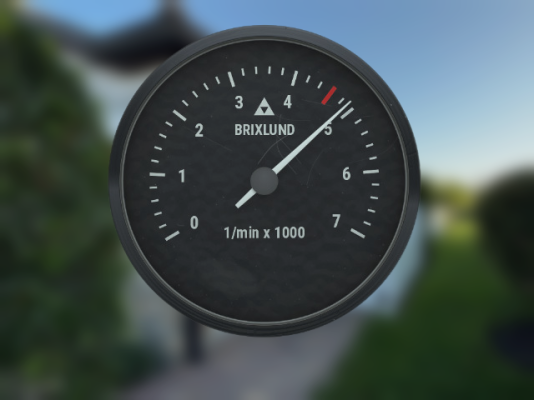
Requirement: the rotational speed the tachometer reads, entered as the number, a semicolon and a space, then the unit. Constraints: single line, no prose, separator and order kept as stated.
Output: 4900; rpm
